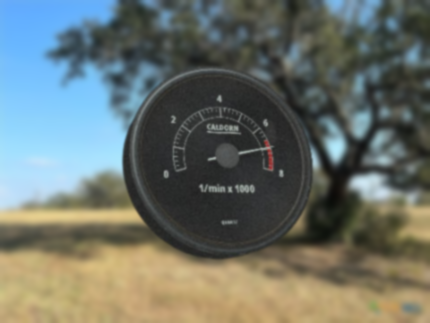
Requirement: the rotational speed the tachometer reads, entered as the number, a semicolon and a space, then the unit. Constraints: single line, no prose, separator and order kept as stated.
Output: 7000; rpm
